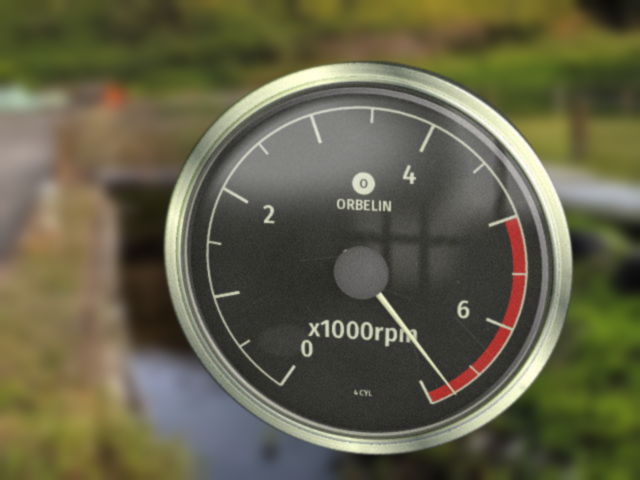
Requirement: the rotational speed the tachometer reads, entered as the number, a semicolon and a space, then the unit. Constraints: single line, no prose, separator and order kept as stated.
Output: 6750; rpm
